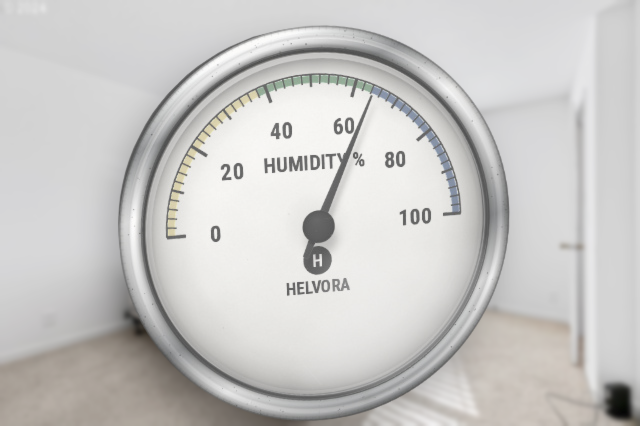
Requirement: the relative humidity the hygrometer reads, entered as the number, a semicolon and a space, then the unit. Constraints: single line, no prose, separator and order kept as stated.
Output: 64; %
